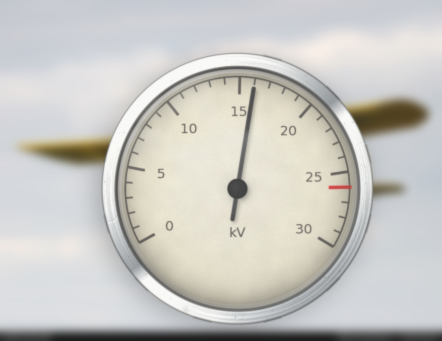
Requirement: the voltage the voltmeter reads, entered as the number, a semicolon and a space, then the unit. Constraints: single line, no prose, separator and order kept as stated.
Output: 16; kV
